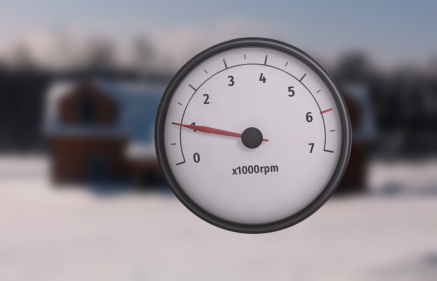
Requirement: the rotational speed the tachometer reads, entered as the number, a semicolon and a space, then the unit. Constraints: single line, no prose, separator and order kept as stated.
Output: 1000; rpm
